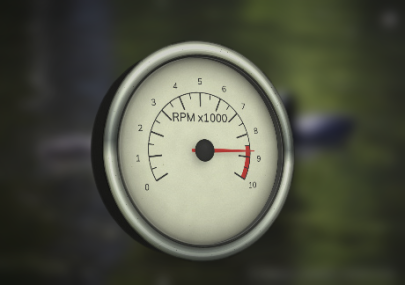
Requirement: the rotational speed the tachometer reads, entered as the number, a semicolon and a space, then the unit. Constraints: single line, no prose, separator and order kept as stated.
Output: 8750; rpm
